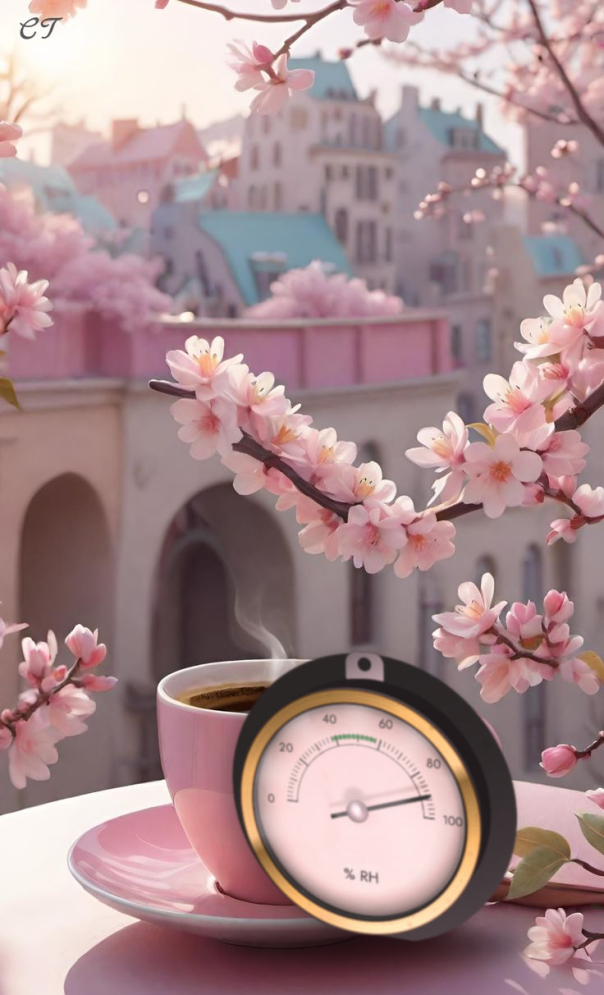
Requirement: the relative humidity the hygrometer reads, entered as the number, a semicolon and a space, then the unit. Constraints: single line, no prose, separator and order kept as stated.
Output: 90; %
